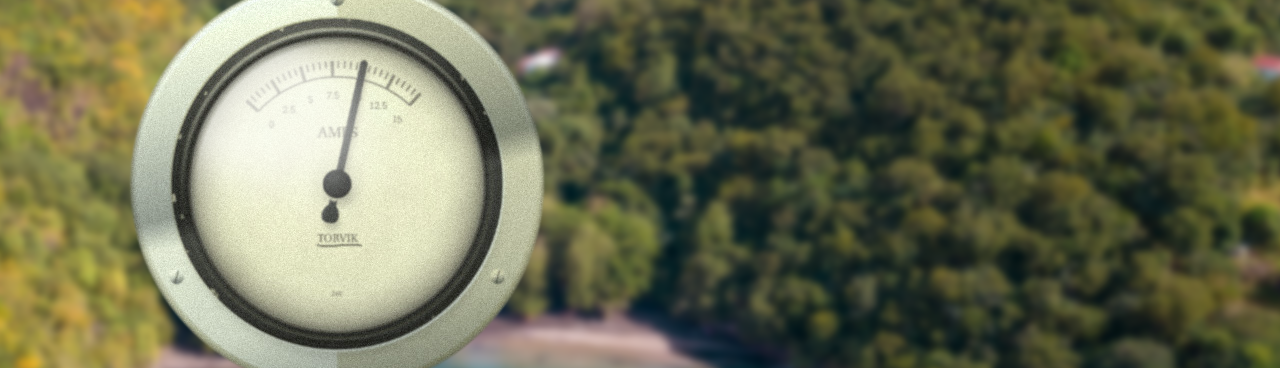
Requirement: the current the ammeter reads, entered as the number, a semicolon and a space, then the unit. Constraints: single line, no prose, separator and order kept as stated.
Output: 10; A
